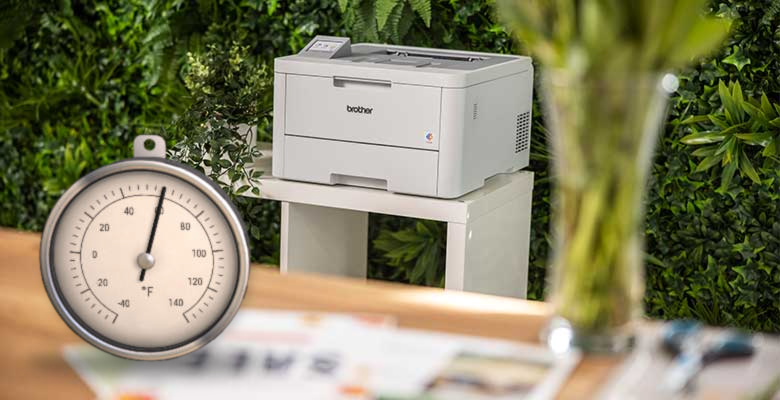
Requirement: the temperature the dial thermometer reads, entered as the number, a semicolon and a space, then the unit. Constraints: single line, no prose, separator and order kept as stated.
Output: 60; °F
